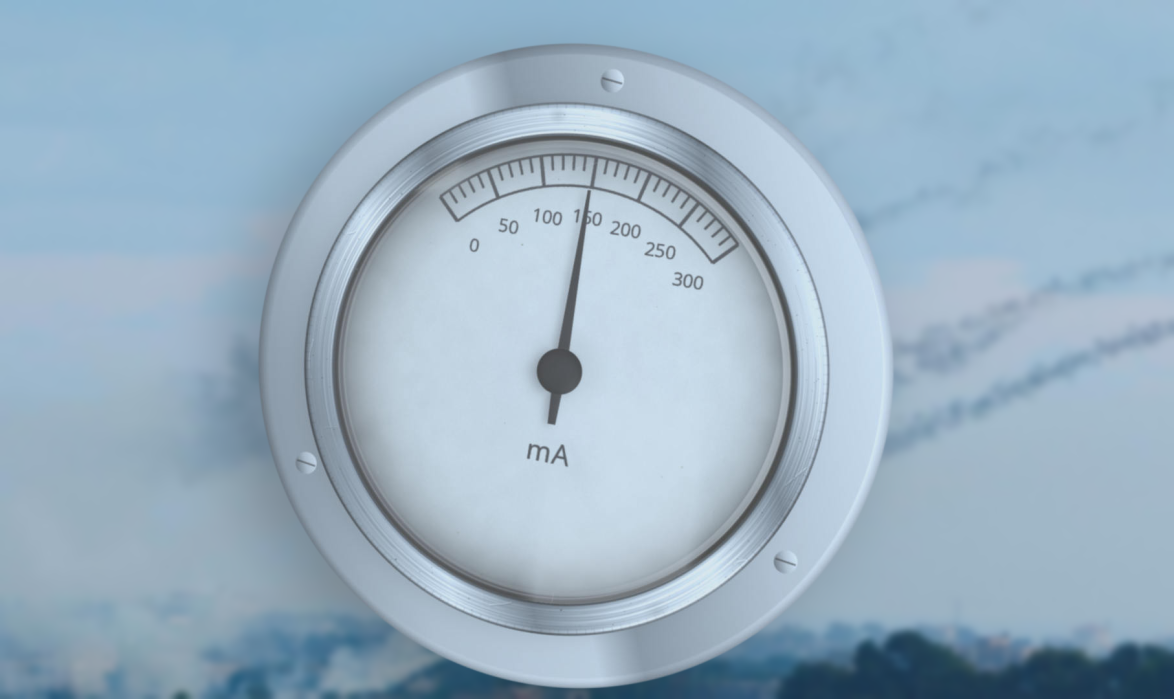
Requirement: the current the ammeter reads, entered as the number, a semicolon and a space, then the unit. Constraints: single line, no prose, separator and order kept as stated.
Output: 150; mA
